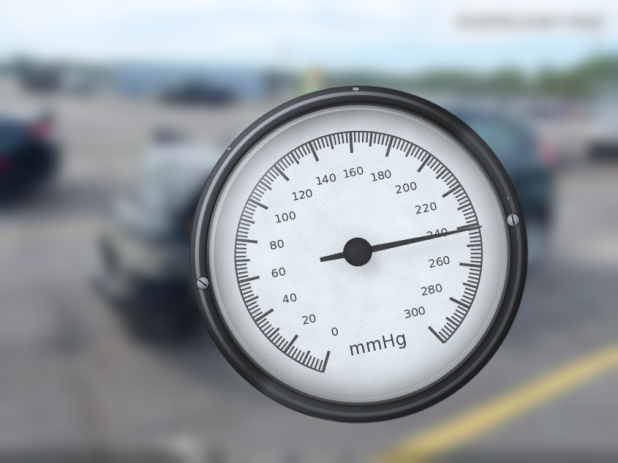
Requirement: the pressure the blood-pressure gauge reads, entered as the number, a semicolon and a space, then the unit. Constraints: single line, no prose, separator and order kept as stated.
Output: 242; mmHg
